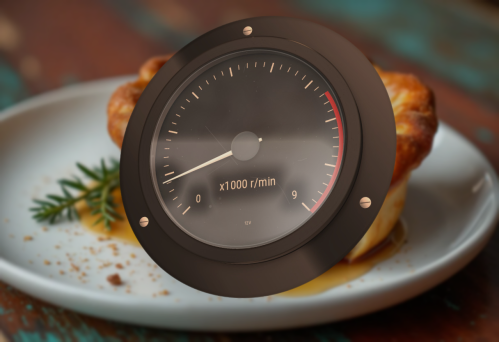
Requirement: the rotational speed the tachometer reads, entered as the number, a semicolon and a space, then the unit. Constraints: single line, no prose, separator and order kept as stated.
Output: 800; rpm
